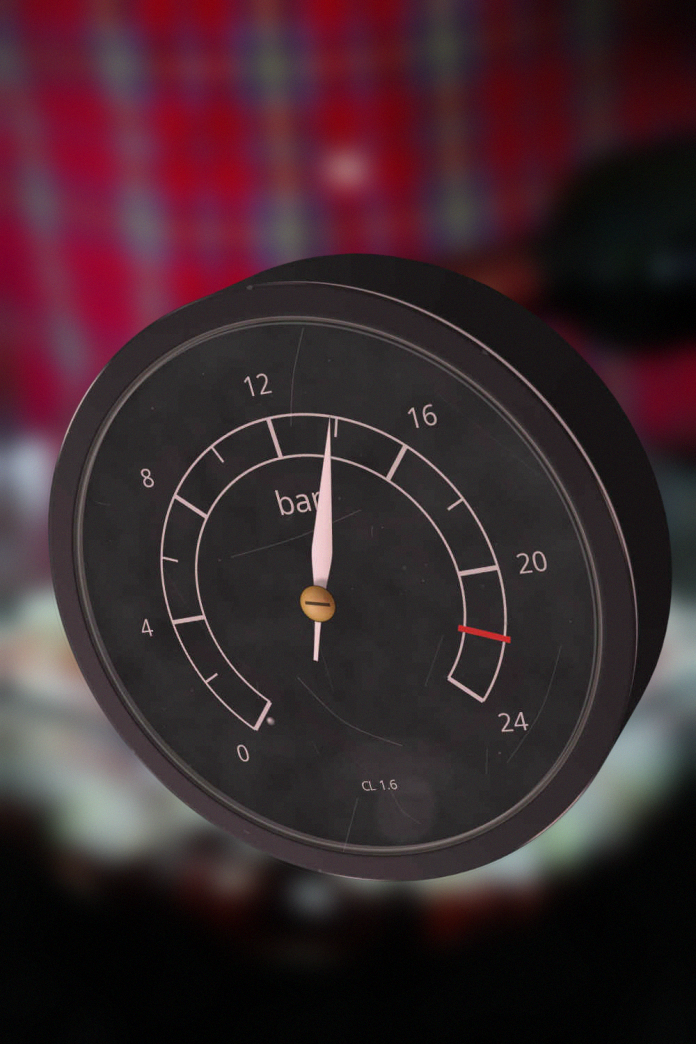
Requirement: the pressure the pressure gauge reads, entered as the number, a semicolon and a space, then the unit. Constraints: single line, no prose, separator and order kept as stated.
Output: 14; bar
